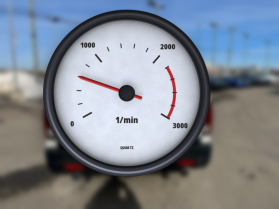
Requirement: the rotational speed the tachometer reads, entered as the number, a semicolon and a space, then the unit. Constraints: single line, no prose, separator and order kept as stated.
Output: 600; rpm
